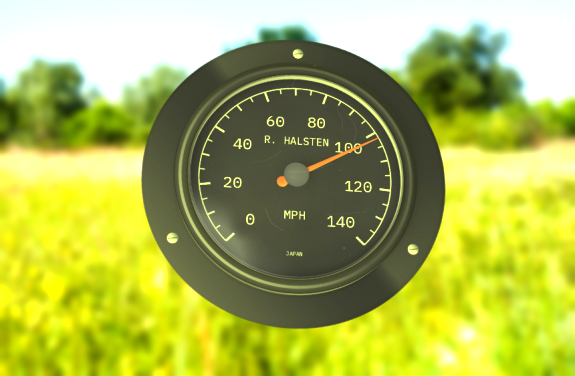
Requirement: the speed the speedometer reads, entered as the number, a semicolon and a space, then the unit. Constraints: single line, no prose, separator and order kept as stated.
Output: 102.5; mph
